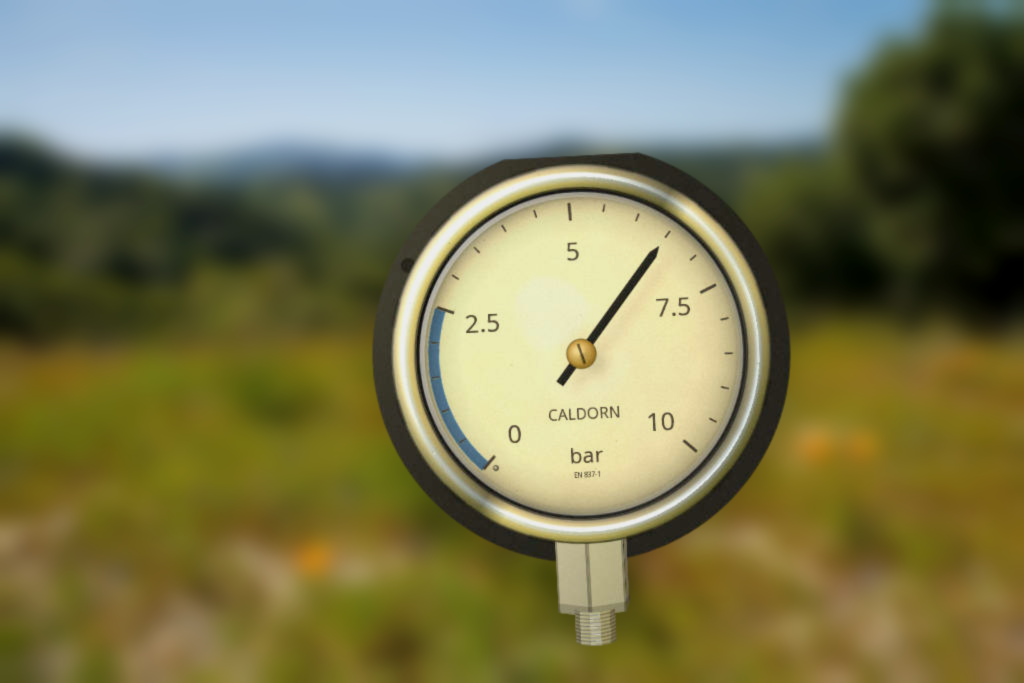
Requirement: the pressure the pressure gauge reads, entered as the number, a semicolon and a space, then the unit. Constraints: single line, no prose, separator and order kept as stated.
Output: 6.5; bar
